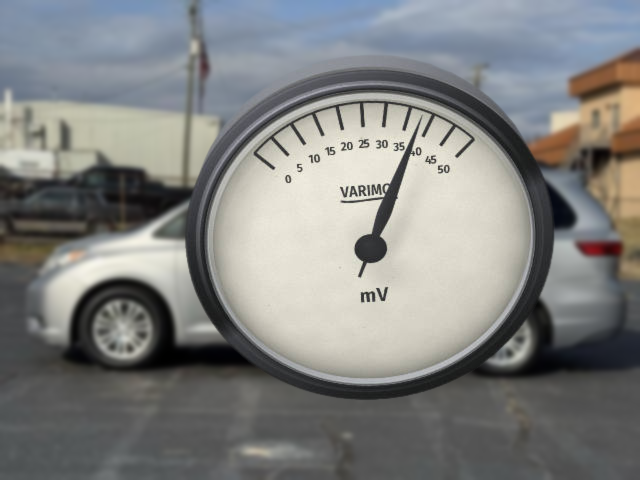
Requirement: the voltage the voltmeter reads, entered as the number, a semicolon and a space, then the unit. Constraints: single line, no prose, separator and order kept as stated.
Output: 37.5; mV
